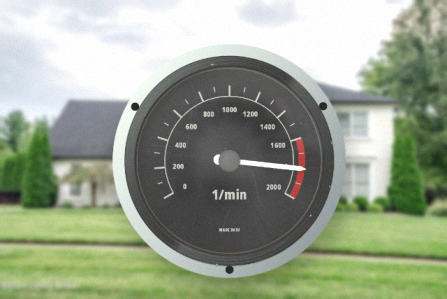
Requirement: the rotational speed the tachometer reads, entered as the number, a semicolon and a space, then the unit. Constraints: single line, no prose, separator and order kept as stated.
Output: 1800; rpm
